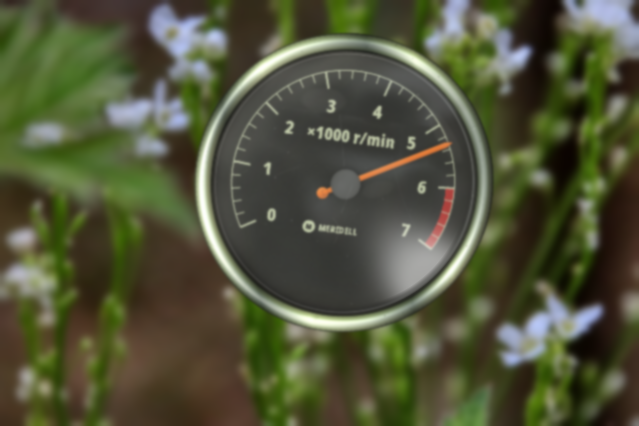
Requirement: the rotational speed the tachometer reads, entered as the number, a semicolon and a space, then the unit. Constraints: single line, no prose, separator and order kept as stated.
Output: 5300; rpm
